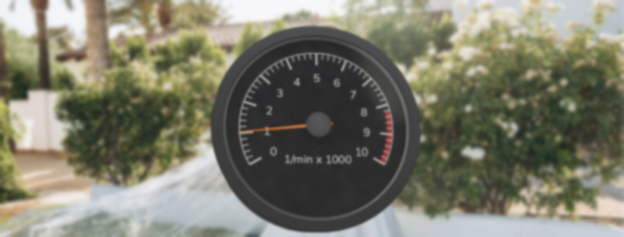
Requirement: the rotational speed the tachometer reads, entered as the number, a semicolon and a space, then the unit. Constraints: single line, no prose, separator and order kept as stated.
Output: 1000; rpm
